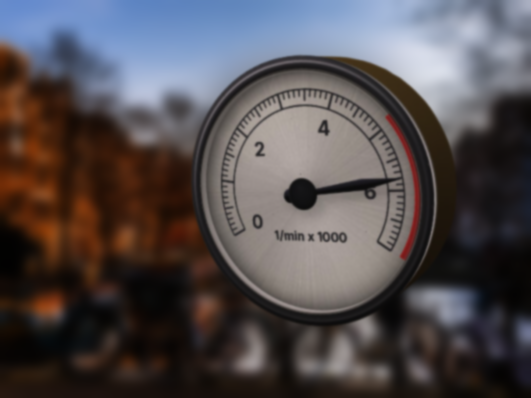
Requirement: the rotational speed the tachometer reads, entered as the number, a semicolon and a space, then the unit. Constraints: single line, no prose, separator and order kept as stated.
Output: 5800; rpm
